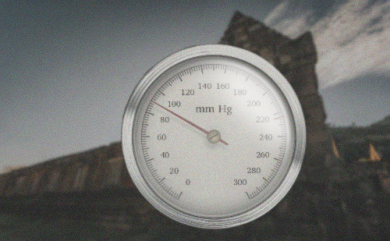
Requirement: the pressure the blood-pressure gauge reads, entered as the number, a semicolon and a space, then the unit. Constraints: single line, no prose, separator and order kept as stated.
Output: 90; mmHg
